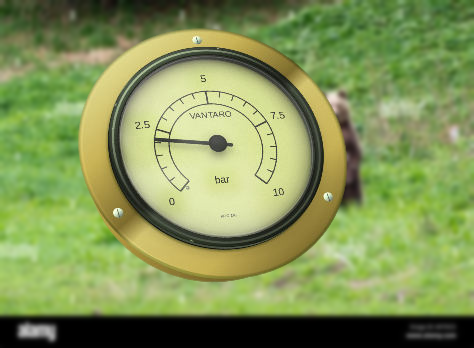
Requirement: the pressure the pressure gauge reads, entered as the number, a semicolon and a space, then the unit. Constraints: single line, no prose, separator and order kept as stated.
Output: 2; bar
